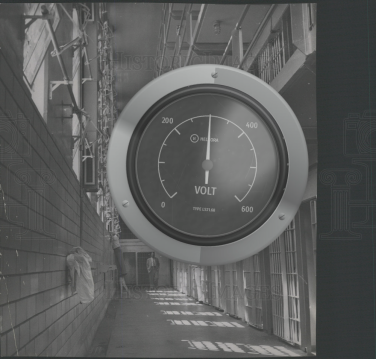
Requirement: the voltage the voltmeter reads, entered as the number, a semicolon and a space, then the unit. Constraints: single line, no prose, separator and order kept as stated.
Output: 300; V
